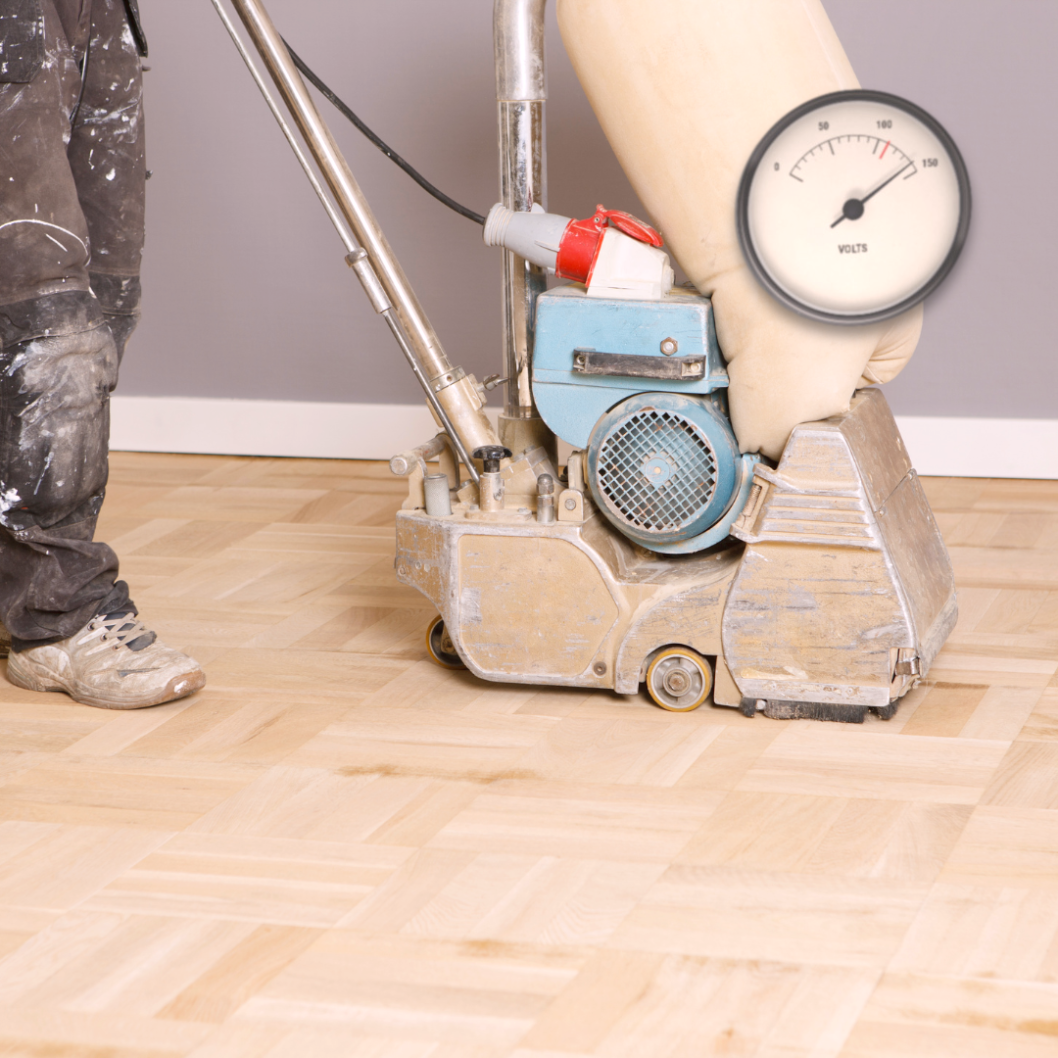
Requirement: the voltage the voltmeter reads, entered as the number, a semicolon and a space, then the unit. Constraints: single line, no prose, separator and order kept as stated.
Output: 140; V
